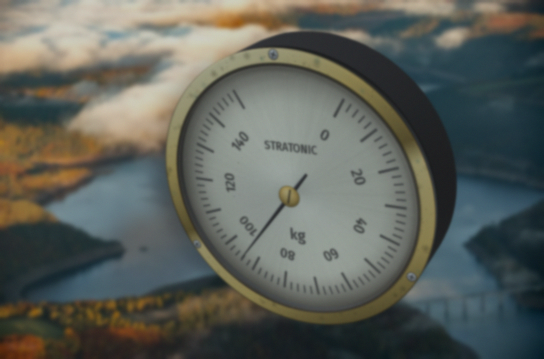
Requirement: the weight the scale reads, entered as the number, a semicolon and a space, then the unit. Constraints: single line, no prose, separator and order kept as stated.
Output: 94; kg
